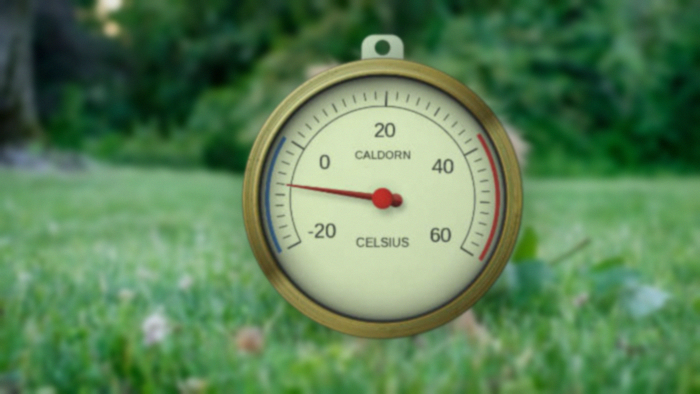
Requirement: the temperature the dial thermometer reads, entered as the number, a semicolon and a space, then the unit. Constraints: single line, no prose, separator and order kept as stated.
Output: -8; °C
